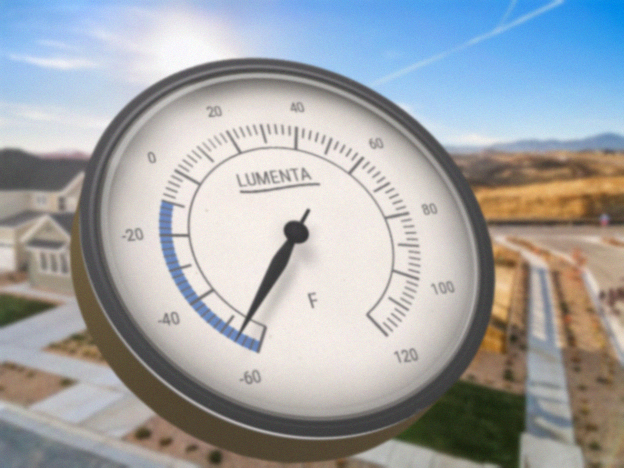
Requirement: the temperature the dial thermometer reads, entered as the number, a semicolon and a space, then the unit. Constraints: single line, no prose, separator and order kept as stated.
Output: -54; °F
